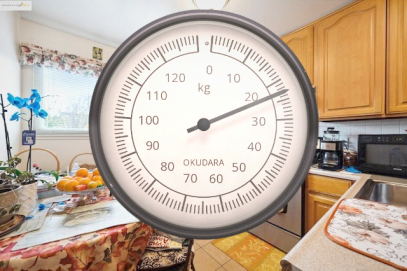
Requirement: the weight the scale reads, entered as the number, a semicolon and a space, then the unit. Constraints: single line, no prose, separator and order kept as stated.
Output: 23; kg
